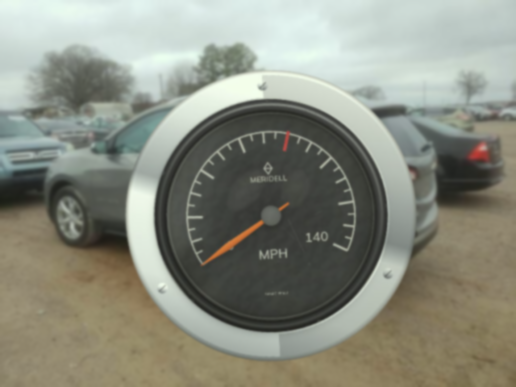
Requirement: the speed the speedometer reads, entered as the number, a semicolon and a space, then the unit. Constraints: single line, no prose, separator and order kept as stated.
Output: 0; mph
